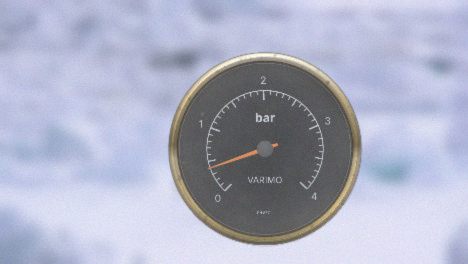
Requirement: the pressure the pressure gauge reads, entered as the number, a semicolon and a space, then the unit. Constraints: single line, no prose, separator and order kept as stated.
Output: 0.4; bar
